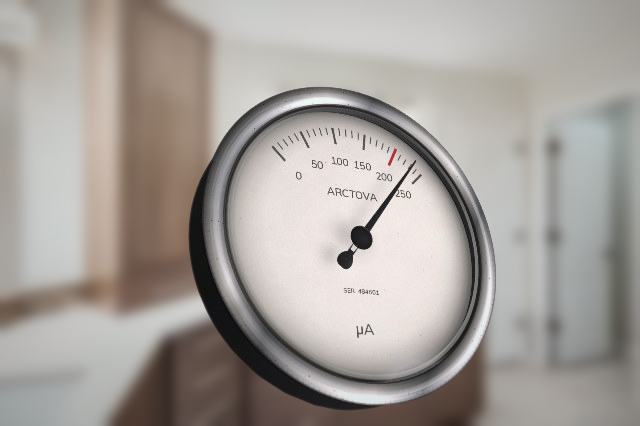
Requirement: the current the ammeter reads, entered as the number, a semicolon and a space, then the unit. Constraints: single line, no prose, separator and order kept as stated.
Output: 230; µA
